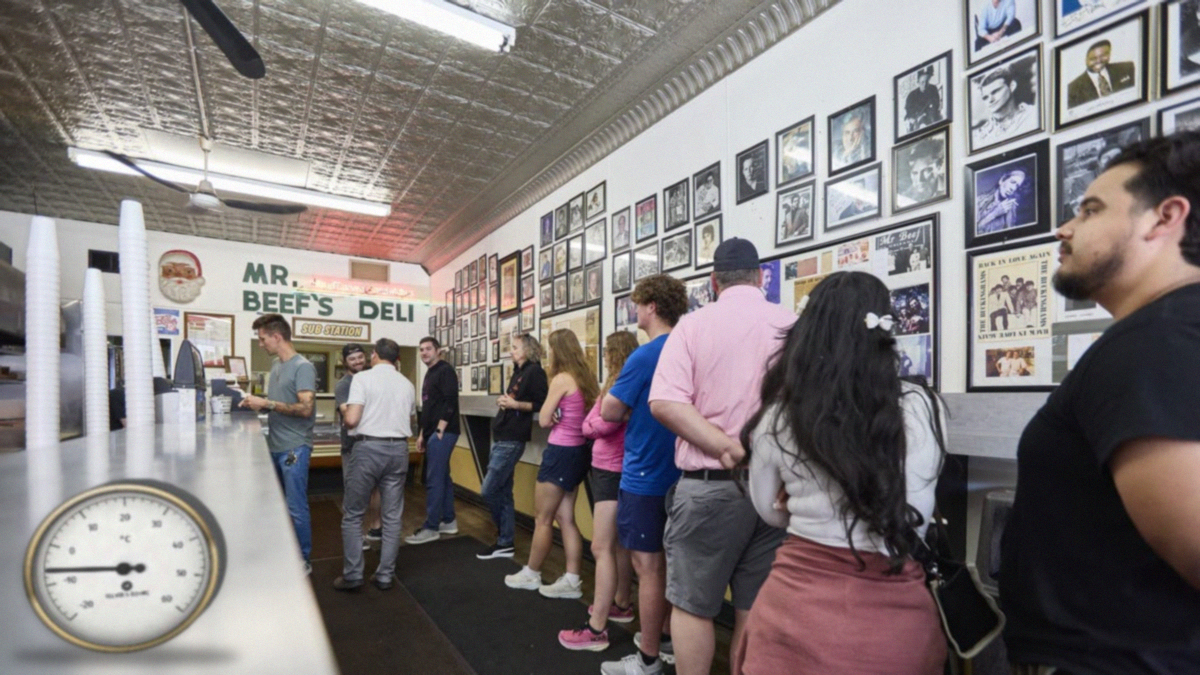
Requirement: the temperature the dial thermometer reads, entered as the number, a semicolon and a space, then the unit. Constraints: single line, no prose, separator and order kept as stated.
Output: -6; °C
